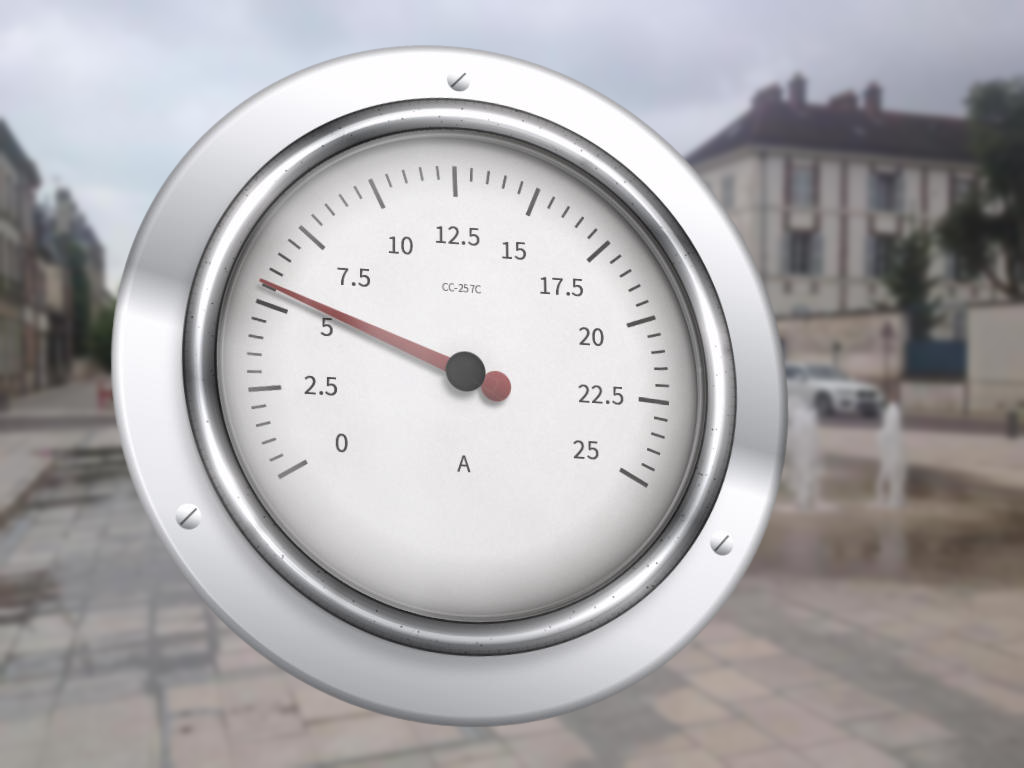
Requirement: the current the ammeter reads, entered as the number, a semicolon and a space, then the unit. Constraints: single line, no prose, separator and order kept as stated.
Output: 5.5; A
